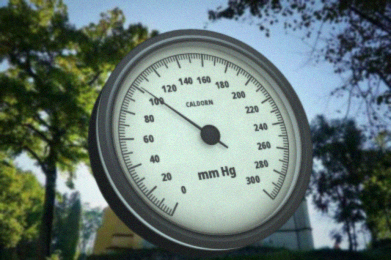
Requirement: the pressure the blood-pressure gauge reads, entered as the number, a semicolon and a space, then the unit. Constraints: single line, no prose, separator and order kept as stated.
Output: 100; mmHg
